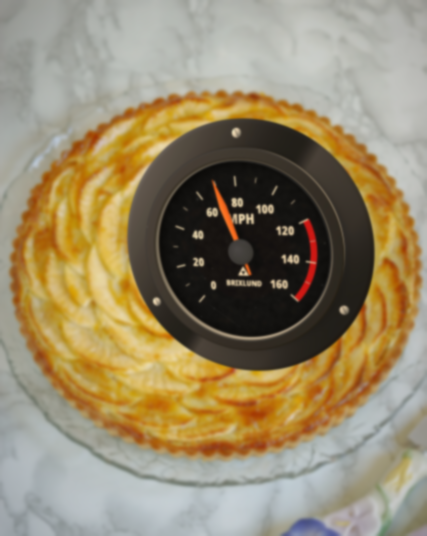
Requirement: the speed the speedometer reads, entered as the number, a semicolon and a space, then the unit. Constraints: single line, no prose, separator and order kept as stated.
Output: 70; mph
